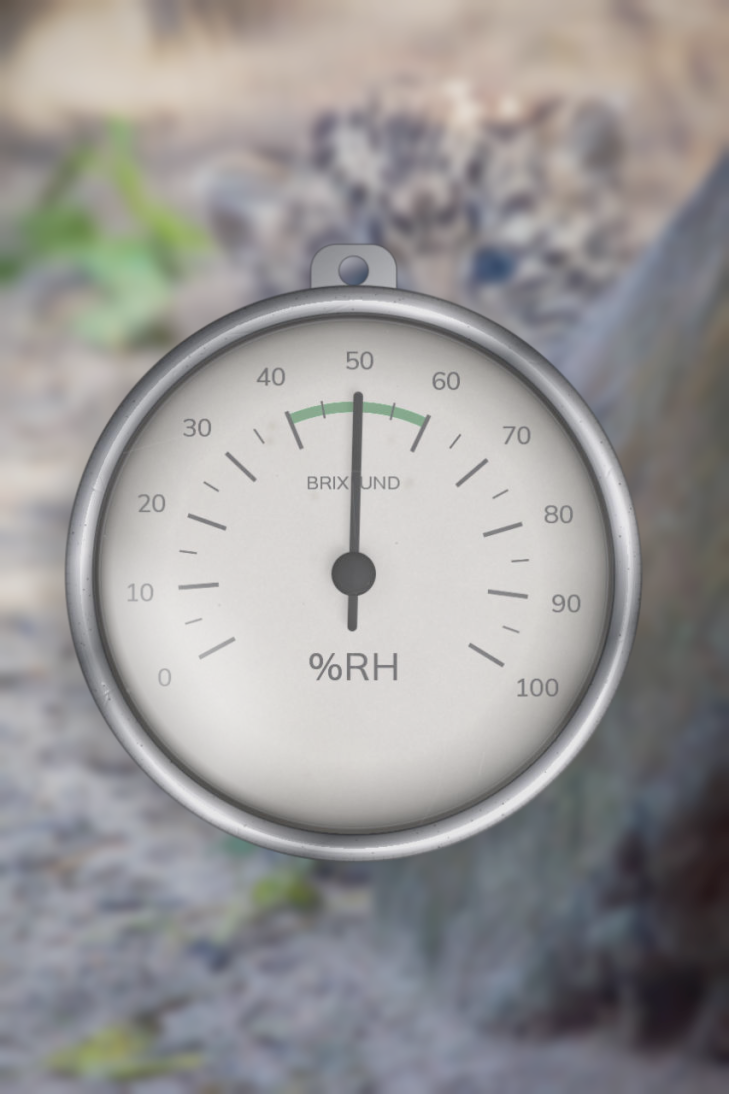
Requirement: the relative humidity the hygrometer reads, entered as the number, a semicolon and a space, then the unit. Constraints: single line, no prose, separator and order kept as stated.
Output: 50; %
